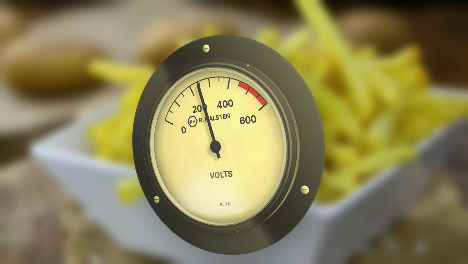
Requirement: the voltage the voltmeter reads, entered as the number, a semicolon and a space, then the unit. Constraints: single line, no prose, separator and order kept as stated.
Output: 250; V
